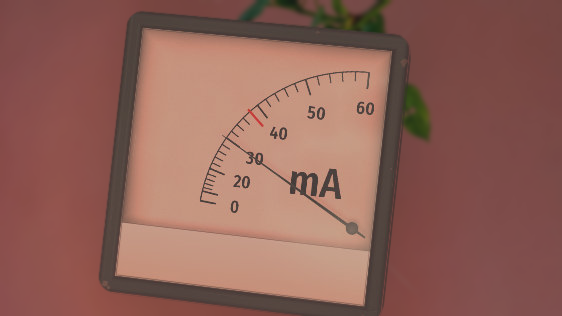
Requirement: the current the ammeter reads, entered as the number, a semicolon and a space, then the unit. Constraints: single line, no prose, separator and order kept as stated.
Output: 30; mA
